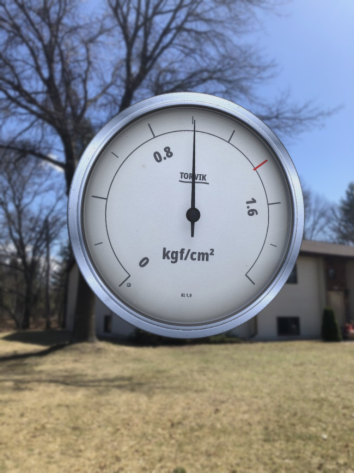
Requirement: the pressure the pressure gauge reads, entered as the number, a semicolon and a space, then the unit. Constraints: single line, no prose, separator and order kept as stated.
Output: 1; kg/cm²
